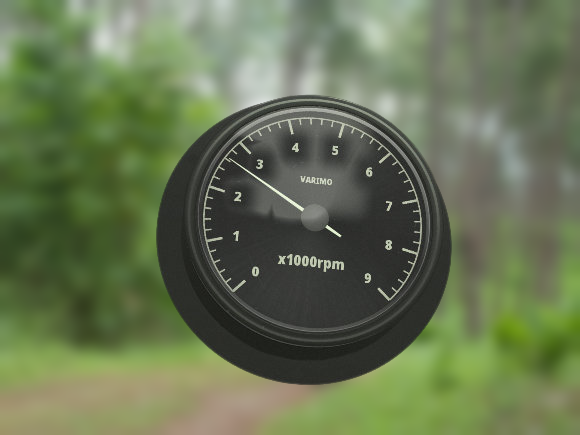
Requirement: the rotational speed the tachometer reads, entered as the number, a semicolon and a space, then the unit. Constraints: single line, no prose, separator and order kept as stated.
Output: 2600; rpm
